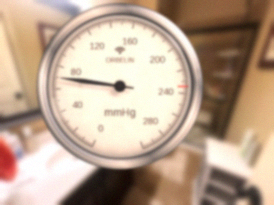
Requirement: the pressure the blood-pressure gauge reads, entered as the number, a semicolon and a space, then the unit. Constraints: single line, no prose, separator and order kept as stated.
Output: 70; mmHg
